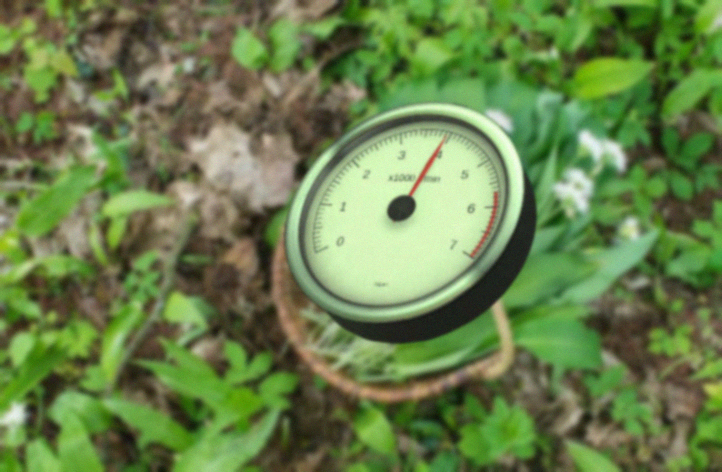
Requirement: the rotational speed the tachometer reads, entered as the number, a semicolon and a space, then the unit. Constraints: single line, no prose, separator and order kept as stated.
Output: 4000; rpm
